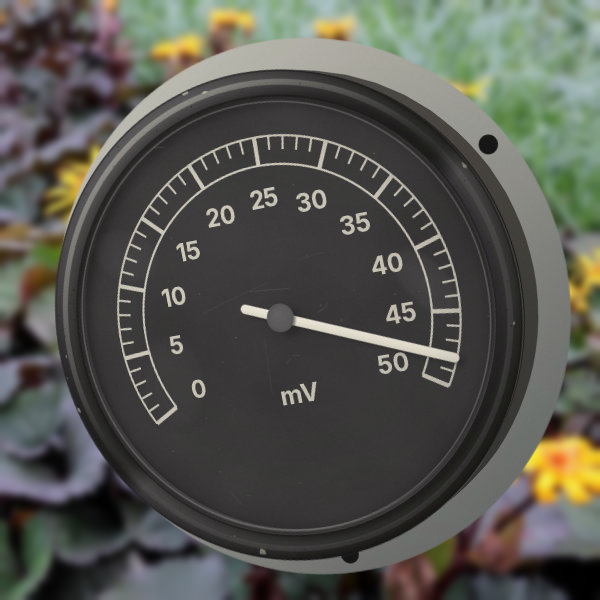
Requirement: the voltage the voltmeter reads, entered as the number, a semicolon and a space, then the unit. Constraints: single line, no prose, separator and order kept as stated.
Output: 48; mV
